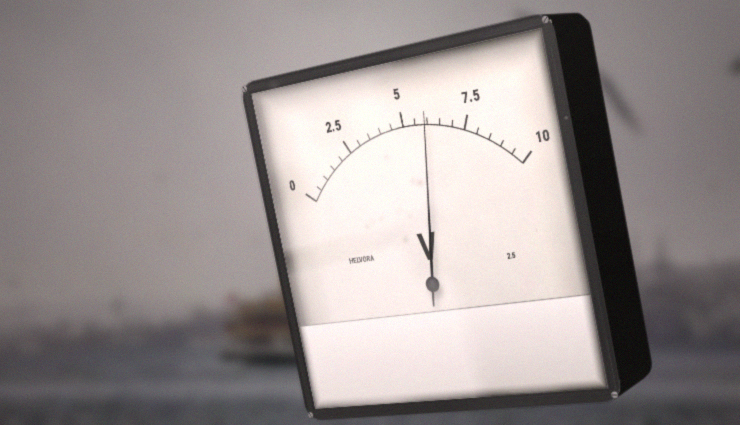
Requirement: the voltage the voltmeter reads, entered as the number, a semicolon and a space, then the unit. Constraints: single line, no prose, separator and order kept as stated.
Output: 6; V
